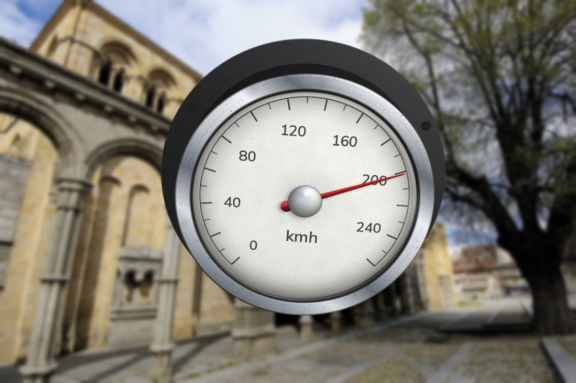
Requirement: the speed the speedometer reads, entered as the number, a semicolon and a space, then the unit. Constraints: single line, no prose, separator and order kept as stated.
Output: 200; km/h
